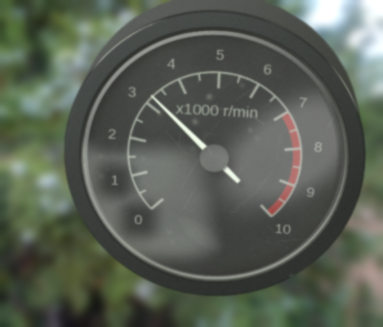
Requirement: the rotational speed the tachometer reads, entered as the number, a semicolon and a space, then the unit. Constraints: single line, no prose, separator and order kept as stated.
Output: 3250; rpm
